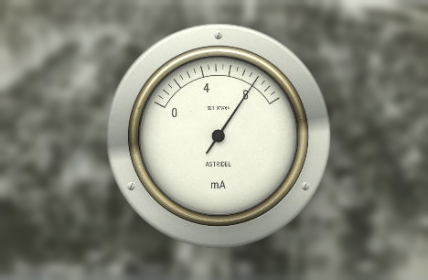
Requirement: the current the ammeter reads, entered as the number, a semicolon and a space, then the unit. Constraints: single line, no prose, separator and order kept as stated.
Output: 8; mA
